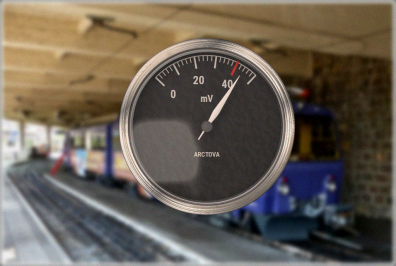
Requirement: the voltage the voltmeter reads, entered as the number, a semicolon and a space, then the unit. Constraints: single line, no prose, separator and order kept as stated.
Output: 44; mV
